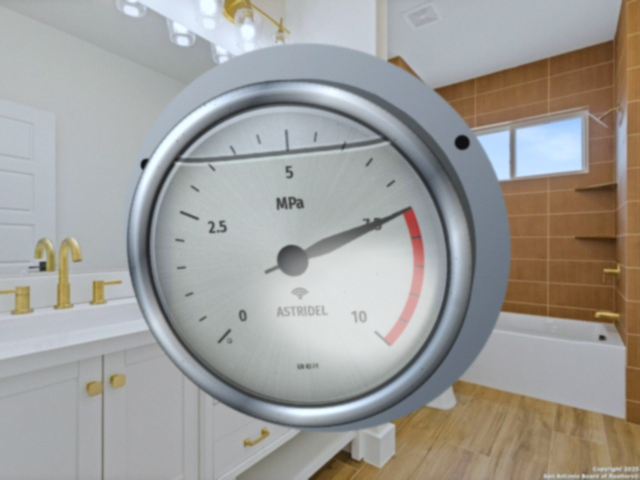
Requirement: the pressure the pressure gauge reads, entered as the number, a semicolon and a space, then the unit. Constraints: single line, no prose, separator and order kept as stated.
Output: 7.5; MPa
